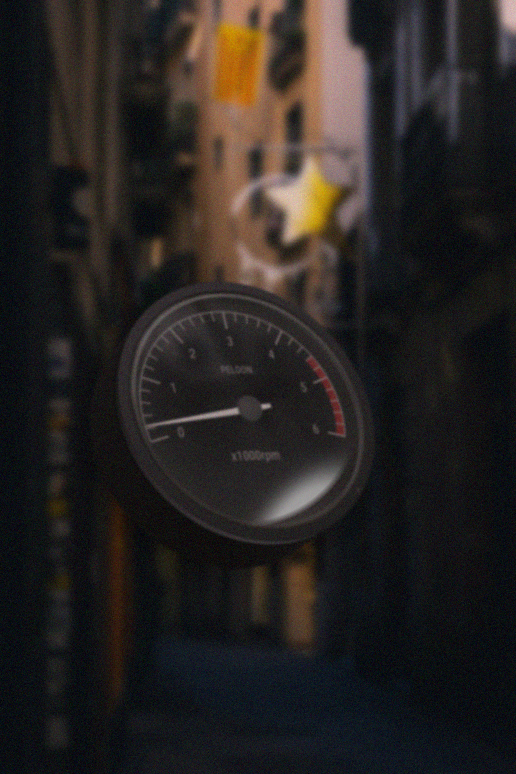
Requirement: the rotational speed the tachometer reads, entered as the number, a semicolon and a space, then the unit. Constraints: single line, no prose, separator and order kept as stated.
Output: 200; rpm
